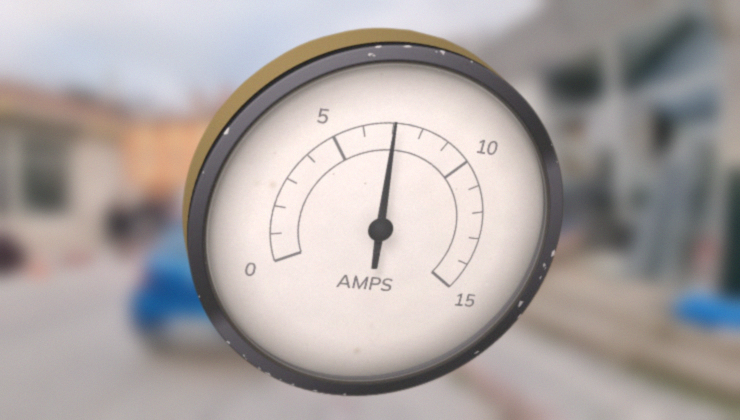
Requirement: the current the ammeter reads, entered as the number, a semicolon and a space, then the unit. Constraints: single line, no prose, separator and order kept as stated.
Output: 7; A
